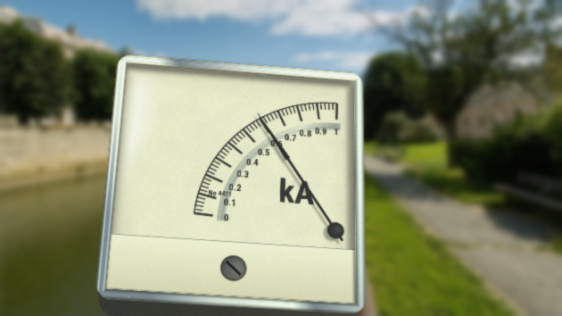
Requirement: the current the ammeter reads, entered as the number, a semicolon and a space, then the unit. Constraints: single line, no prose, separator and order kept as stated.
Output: 0.6; kA
